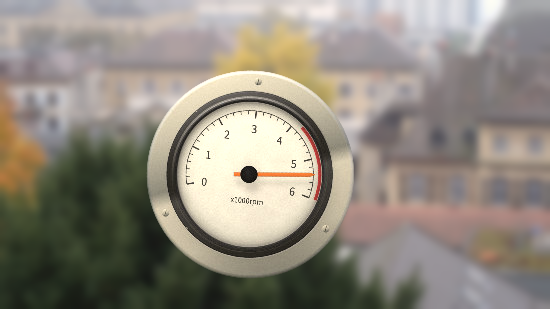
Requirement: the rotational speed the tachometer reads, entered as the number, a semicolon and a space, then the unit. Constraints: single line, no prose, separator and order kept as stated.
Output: 5400; rpm
